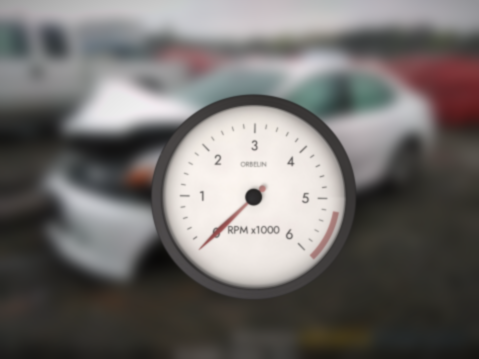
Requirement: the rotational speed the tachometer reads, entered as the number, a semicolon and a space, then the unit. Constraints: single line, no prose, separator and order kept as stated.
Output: 0; rpm
